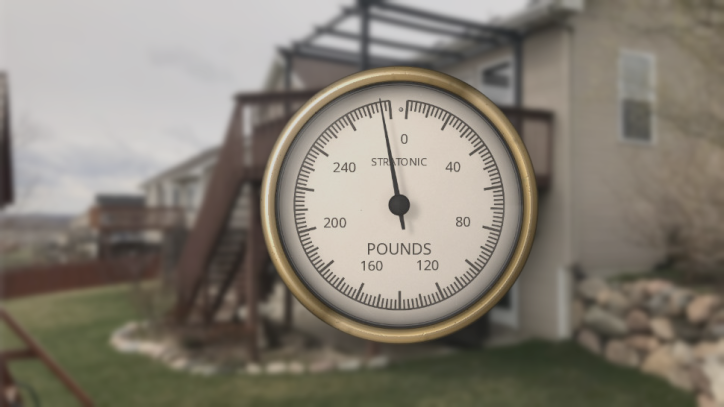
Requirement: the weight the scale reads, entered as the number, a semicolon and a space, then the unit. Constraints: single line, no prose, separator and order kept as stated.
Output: 276; lb
